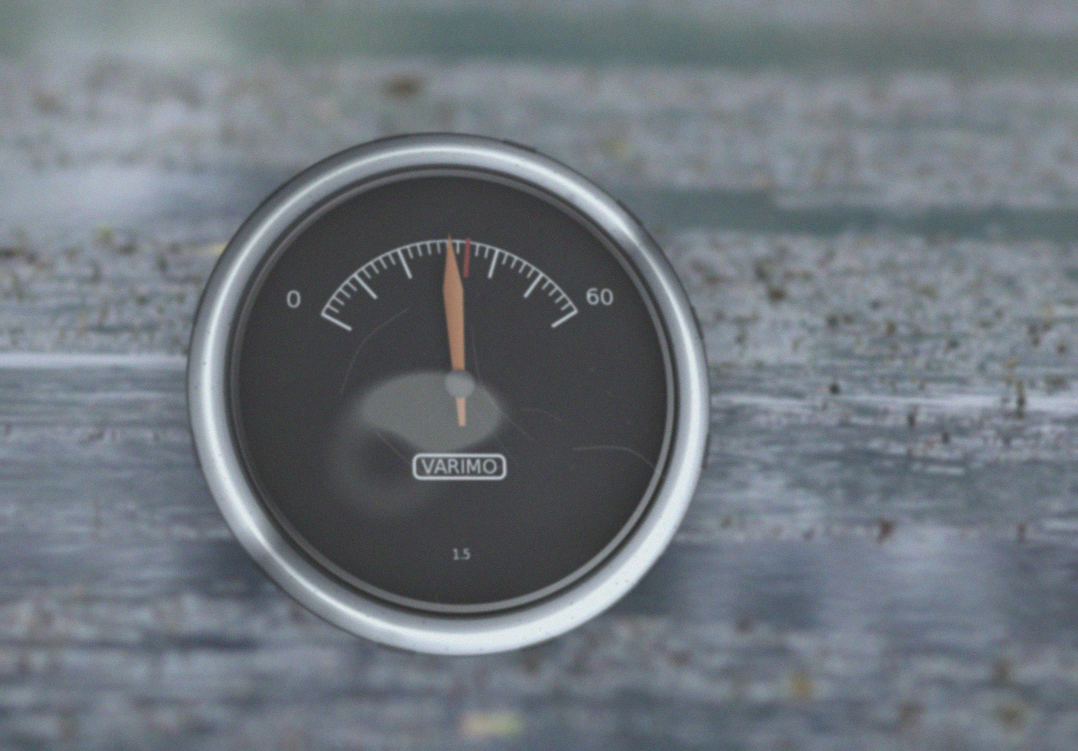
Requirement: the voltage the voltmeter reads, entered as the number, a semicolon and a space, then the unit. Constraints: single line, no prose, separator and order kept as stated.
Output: 30; V
